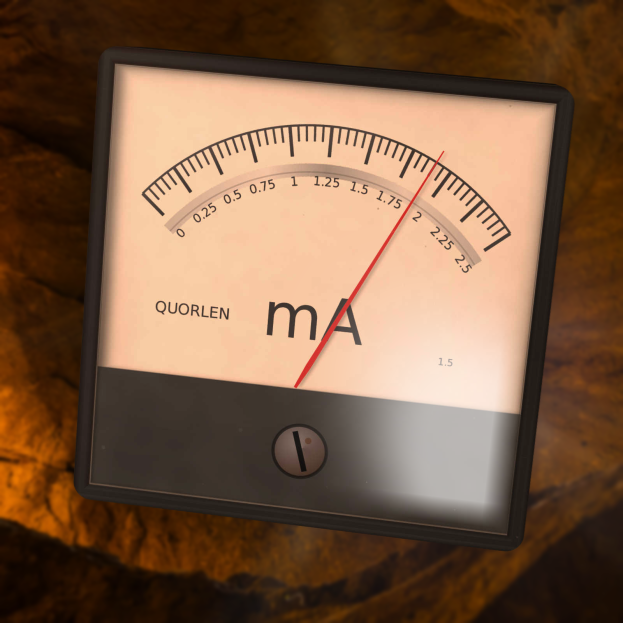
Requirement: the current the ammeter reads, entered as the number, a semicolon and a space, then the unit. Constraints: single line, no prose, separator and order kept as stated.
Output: 1.9; mA
